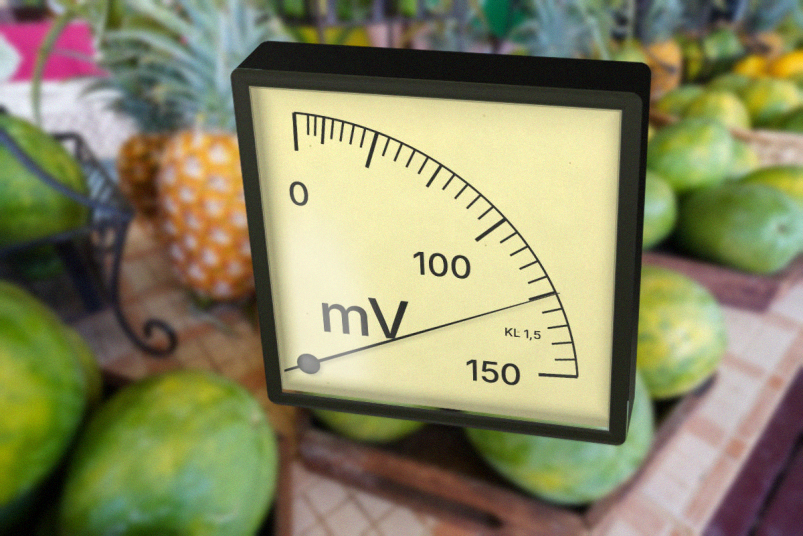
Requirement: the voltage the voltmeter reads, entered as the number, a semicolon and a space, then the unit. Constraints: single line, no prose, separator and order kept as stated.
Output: 125; mV
